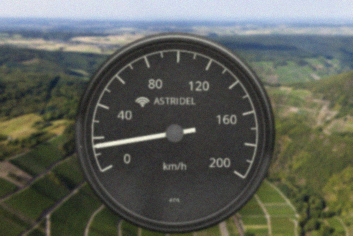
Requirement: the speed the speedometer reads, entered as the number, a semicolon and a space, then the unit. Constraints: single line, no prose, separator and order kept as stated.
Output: 15; km/h
